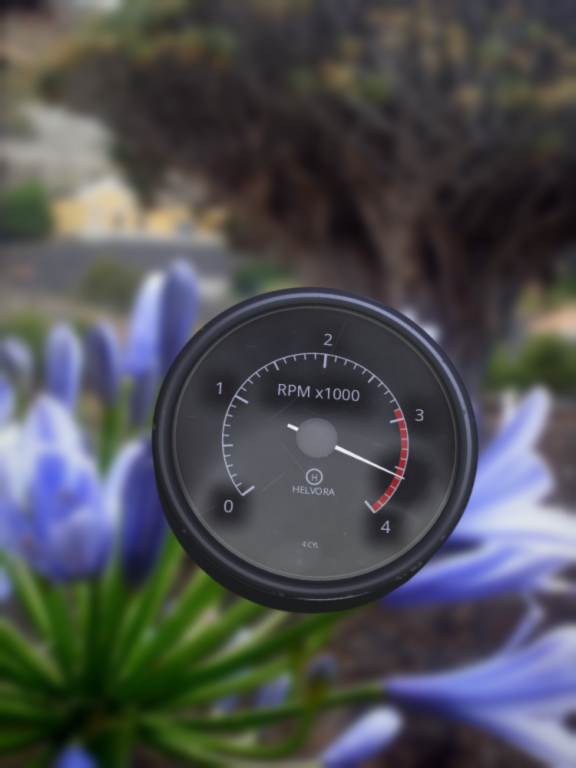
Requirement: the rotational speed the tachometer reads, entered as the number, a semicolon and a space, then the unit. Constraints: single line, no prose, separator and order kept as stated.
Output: 3600; rpm
